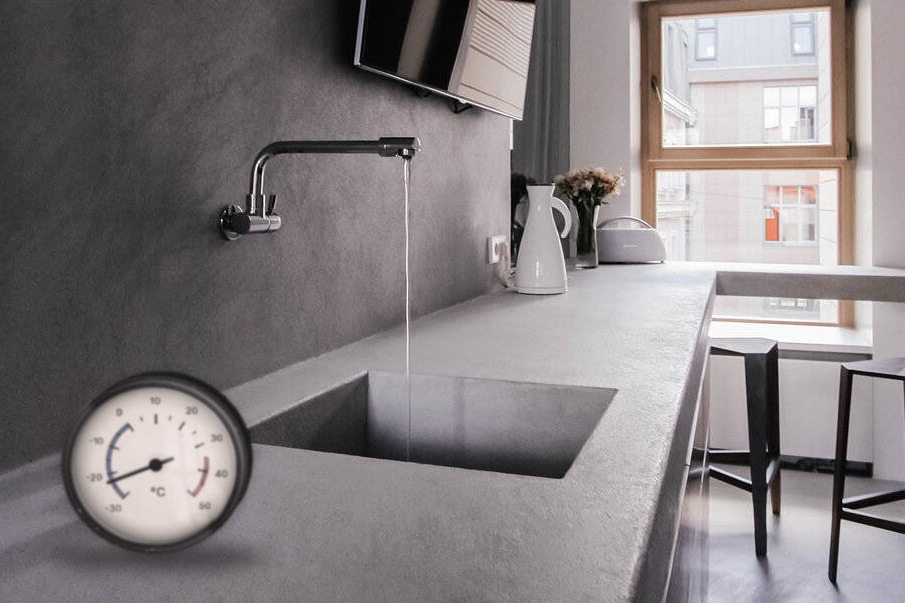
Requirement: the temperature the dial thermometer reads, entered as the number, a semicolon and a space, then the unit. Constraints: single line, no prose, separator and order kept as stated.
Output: -22.5; °C
